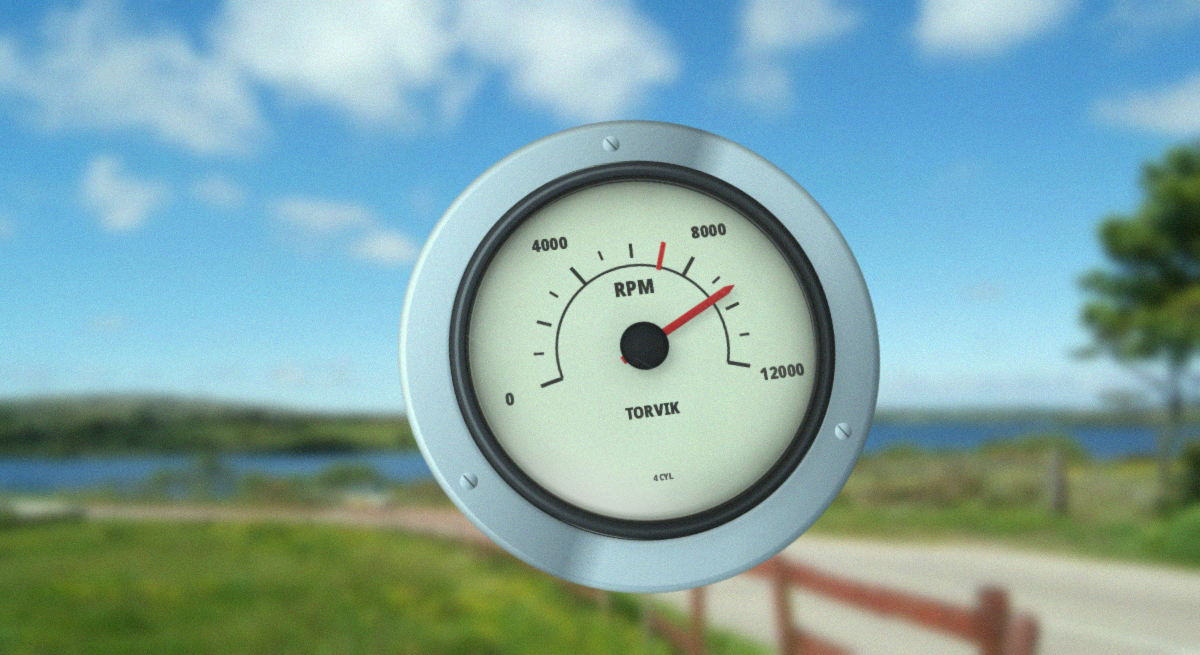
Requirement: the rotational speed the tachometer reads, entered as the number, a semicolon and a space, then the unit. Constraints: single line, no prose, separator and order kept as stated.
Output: 9500; rpm
